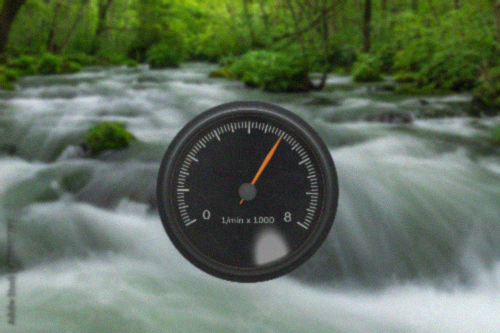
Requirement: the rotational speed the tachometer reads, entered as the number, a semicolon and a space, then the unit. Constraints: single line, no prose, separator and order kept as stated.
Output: 5000; rpm
